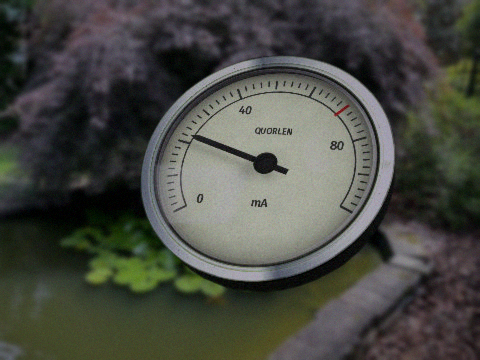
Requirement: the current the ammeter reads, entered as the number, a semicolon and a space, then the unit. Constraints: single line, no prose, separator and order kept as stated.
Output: 22; mA
